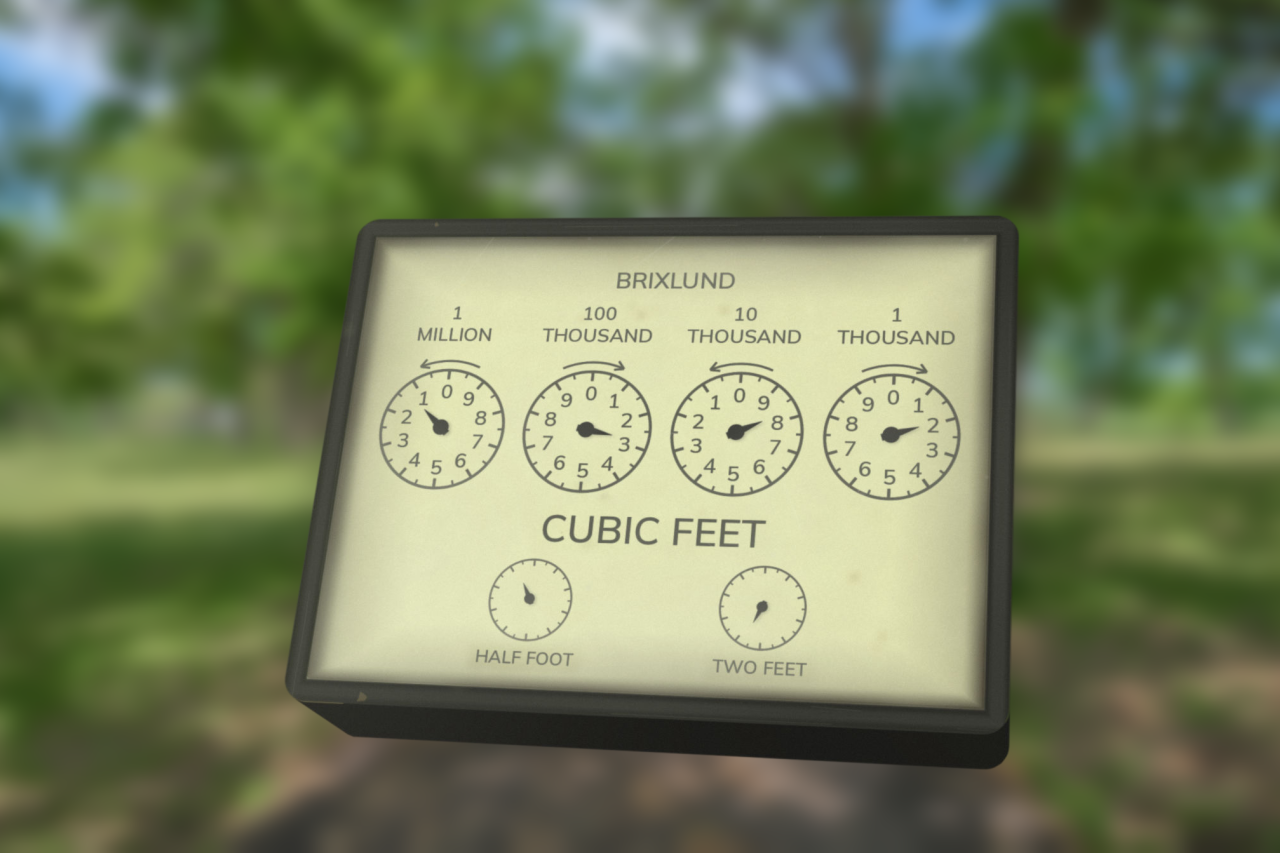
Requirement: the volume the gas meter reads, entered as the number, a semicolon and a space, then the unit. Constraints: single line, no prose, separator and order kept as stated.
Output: 128200; ft³
